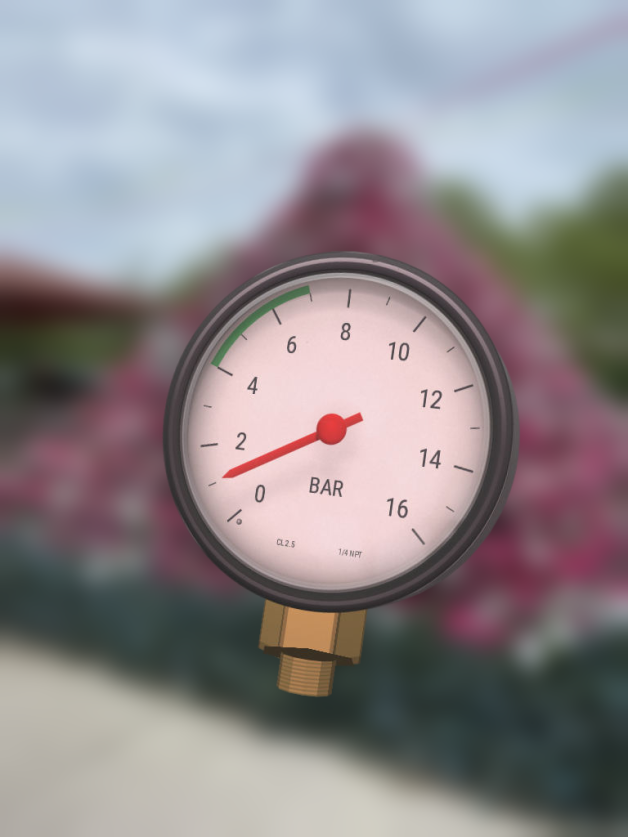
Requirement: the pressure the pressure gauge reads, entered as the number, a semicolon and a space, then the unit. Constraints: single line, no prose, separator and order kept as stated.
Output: 1; bar
